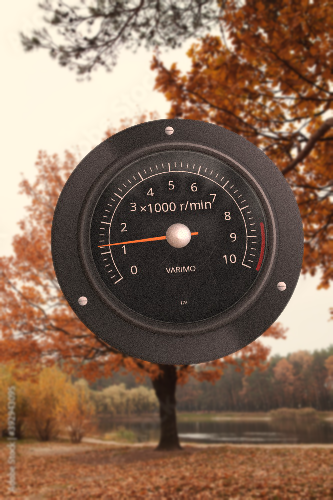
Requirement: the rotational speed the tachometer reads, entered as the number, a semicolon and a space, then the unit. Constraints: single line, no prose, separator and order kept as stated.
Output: 1200; rpm
